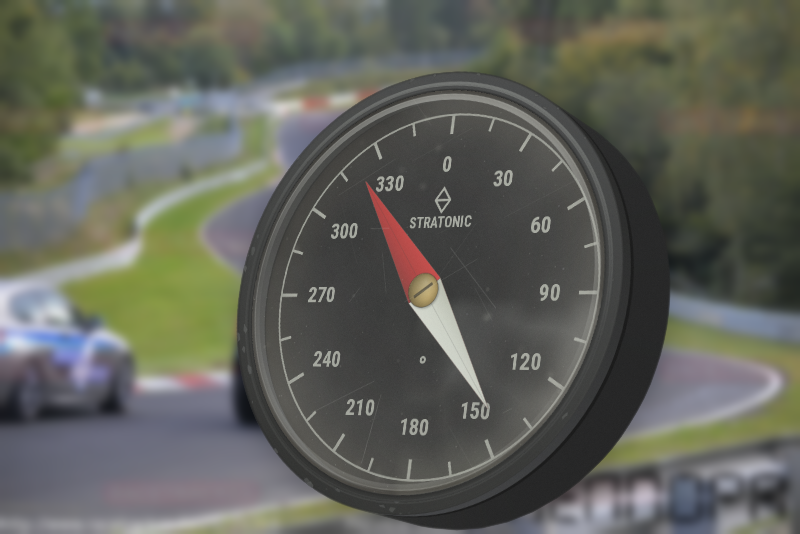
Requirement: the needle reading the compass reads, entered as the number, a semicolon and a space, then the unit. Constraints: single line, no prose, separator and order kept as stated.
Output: 322.5; °
